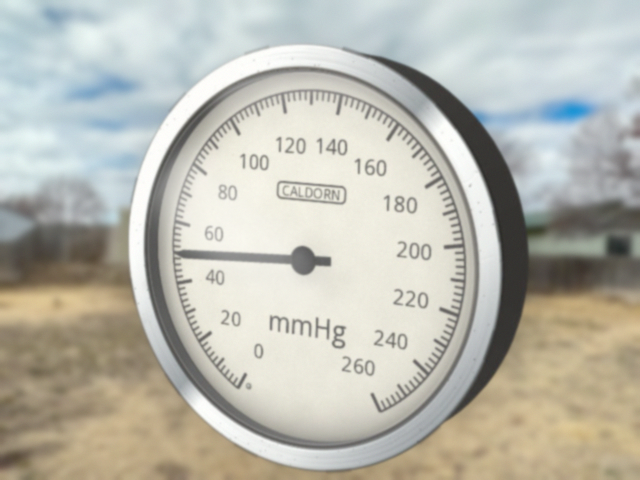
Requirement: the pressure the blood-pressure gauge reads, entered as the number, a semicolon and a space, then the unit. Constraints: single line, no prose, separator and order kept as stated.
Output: 50; mmHg
